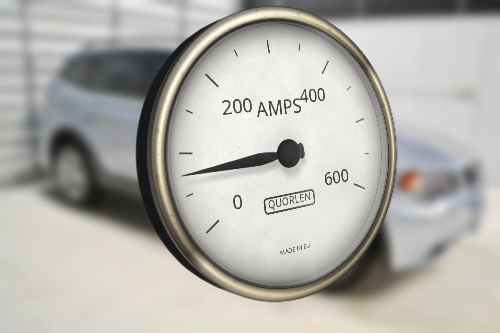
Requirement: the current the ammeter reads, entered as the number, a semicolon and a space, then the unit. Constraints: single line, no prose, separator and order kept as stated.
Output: 75; A
